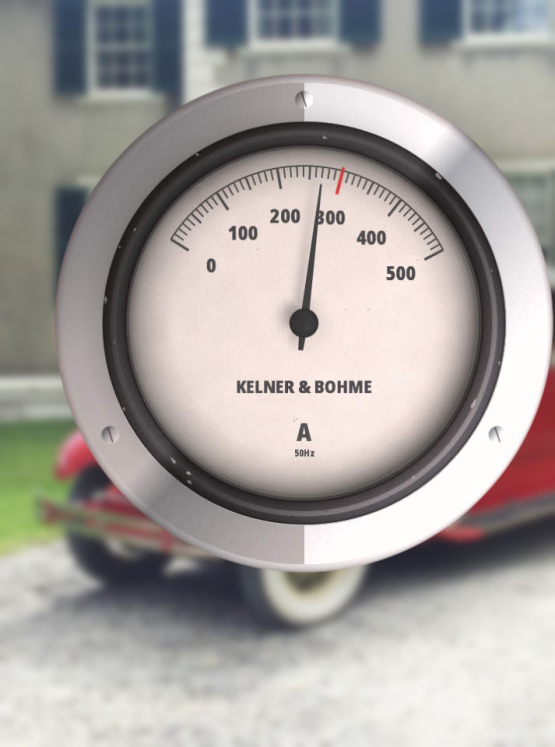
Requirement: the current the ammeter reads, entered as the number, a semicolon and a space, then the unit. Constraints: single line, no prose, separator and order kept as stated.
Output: 270; A
